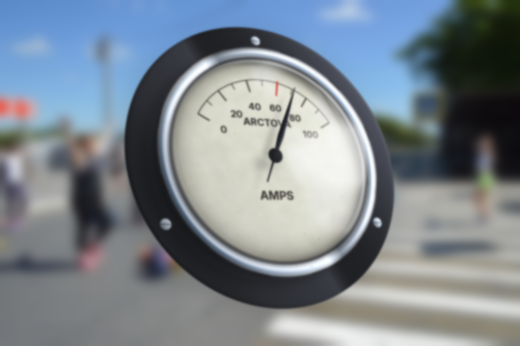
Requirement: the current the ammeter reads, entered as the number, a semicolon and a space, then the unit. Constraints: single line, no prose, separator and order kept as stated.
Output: 70; A
